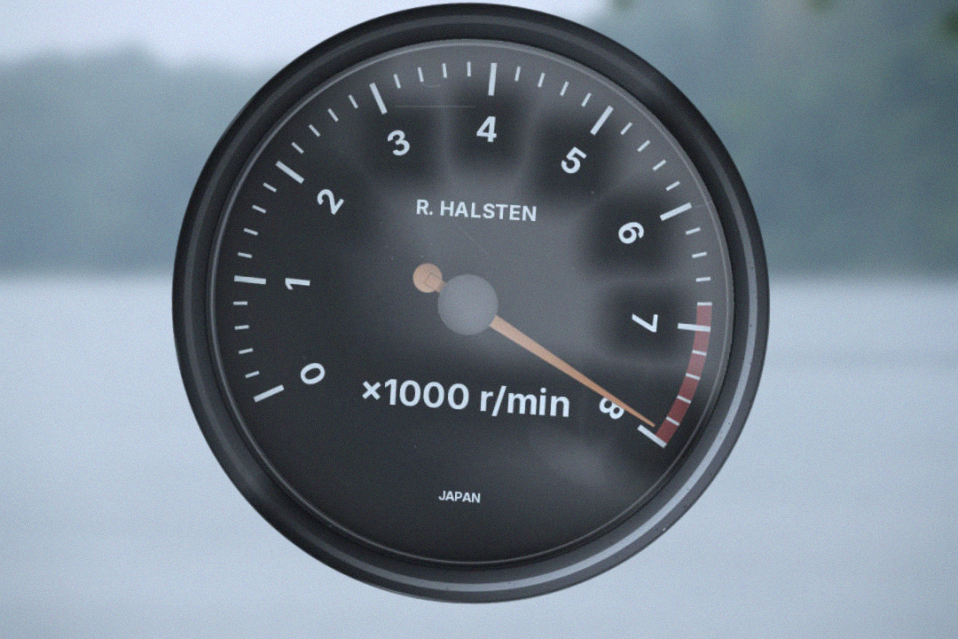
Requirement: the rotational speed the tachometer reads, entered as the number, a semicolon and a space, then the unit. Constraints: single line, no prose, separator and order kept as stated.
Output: 7900; rpm
